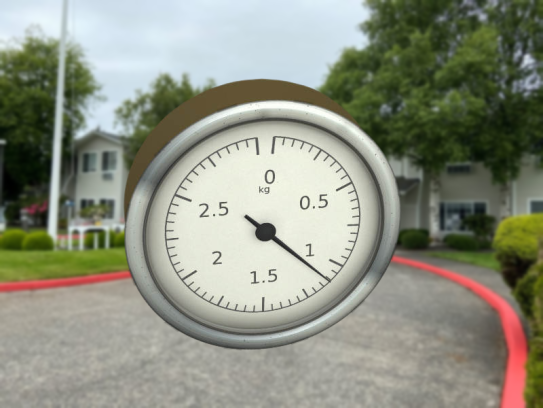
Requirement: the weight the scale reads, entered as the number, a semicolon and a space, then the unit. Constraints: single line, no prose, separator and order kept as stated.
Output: 1.1; kg
